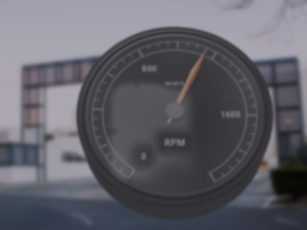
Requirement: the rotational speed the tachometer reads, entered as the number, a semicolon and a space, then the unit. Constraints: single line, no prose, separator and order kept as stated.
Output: 1150; rpm
